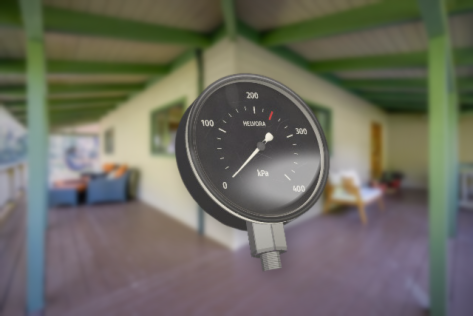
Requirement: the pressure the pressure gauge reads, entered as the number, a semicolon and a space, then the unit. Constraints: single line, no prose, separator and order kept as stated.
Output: 0; kPa
